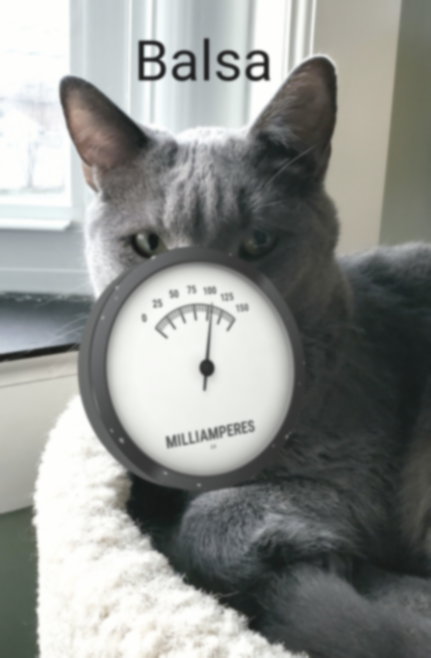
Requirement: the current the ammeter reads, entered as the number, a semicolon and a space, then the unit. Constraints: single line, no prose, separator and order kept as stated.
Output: 100; mA
